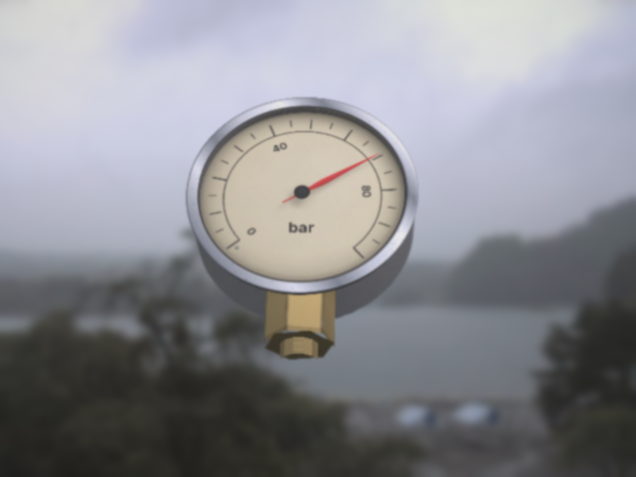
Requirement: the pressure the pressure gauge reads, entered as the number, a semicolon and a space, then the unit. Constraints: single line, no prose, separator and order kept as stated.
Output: 70; bar
